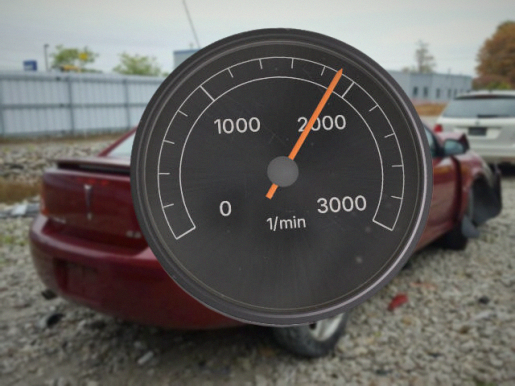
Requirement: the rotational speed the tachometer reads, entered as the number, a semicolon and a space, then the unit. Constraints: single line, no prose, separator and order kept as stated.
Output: 1900; rpm
